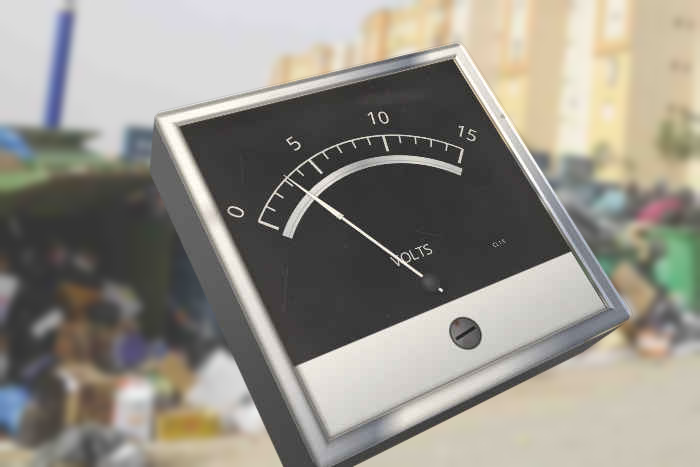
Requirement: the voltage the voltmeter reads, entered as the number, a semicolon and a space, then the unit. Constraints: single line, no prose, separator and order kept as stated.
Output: 3; V
